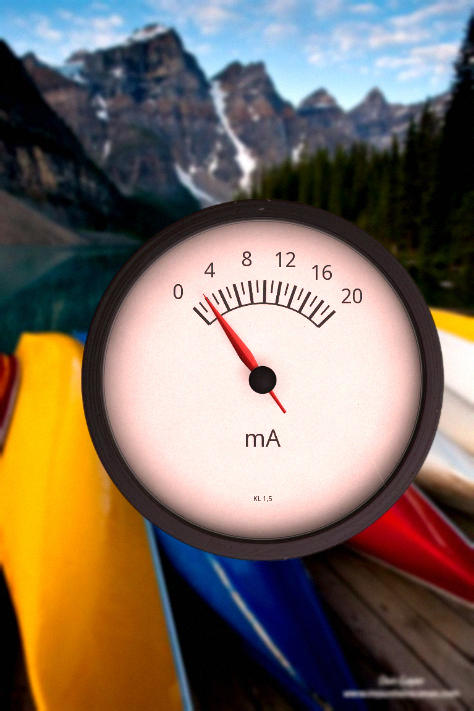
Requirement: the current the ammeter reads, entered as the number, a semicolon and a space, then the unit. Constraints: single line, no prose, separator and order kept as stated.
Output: 2; mA
